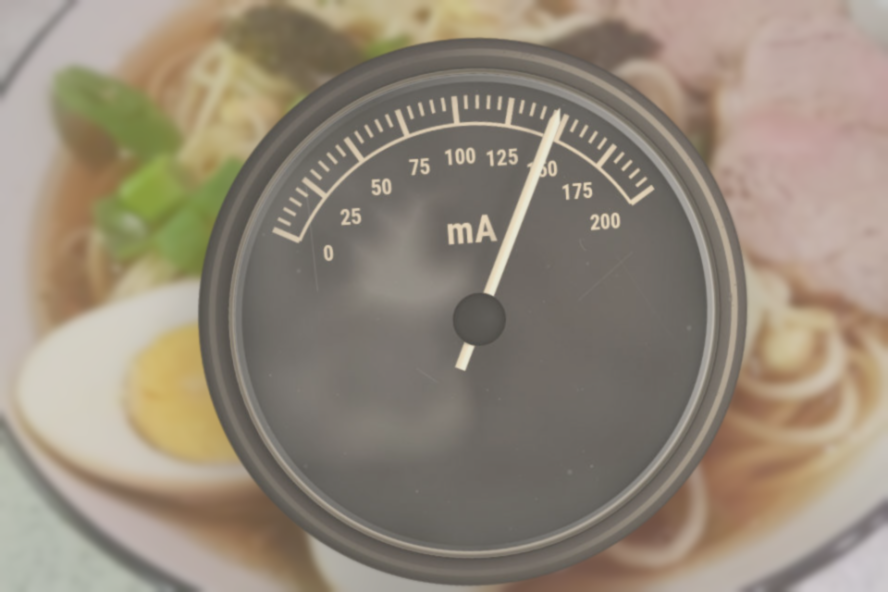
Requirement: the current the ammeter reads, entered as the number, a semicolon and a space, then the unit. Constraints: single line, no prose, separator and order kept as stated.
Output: 145; mA
